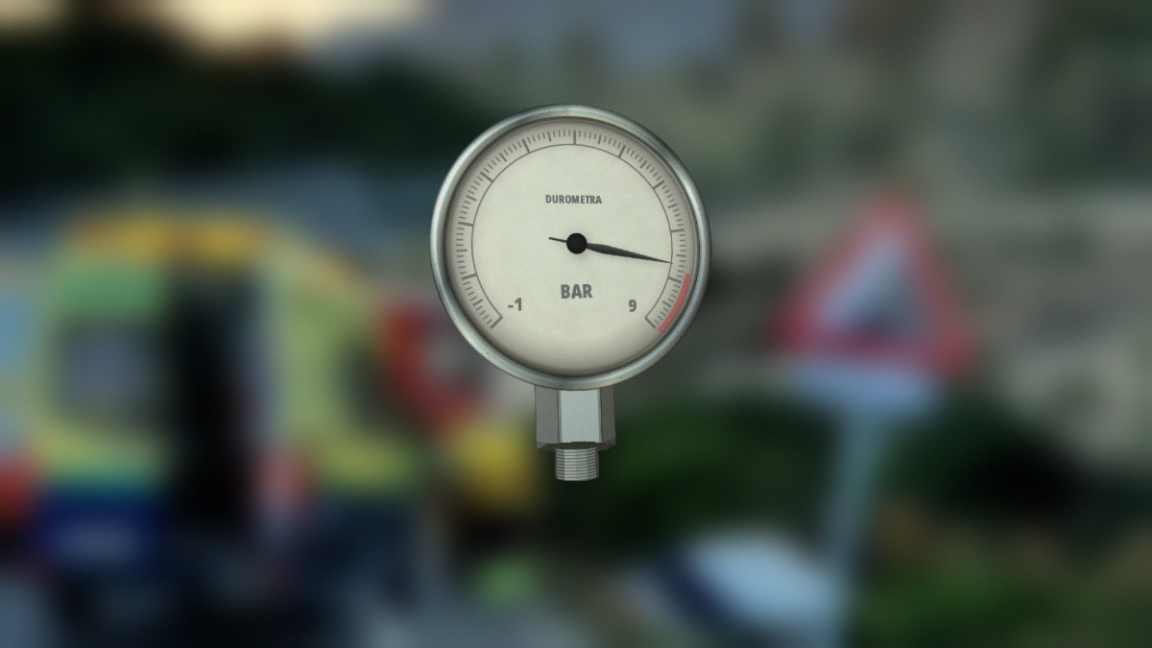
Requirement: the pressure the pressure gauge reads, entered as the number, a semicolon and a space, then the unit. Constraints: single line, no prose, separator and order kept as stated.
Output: 7.7; bar
